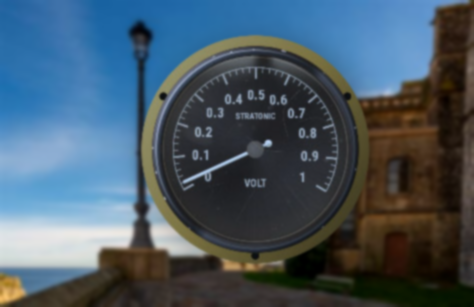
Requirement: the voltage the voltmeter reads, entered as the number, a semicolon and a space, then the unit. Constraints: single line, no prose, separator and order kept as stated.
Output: 0.02; V
